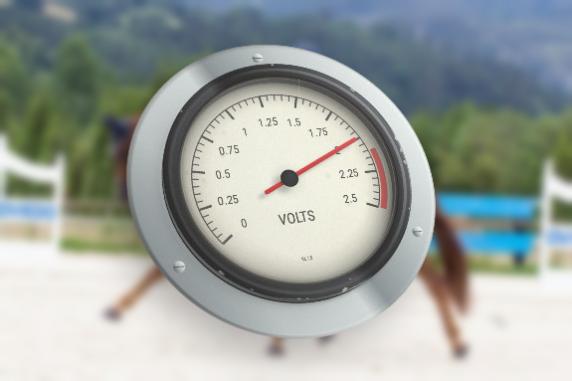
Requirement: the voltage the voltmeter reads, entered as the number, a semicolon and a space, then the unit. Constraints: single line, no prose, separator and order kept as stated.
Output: 2; V
